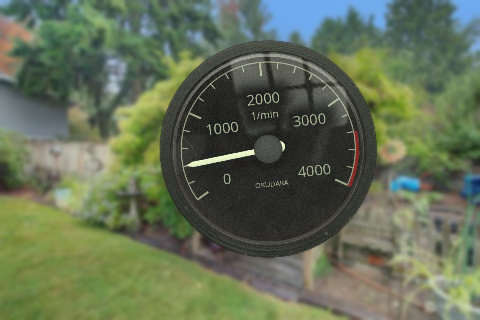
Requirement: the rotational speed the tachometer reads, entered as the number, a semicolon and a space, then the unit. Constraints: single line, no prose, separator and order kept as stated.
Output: 400; rpm
